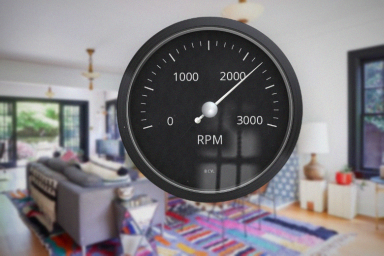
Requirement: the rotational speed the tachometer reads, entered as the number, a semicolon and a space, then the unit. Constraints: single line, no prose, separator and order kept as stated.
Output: 2200; rpm
